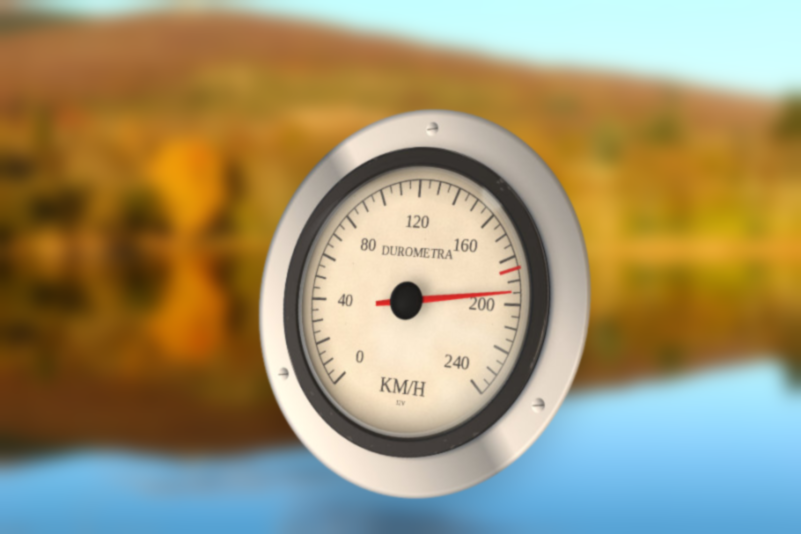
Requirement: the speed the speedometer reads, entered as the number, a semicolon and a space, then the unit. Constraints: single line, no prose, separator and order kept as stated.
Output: 195; km/h
